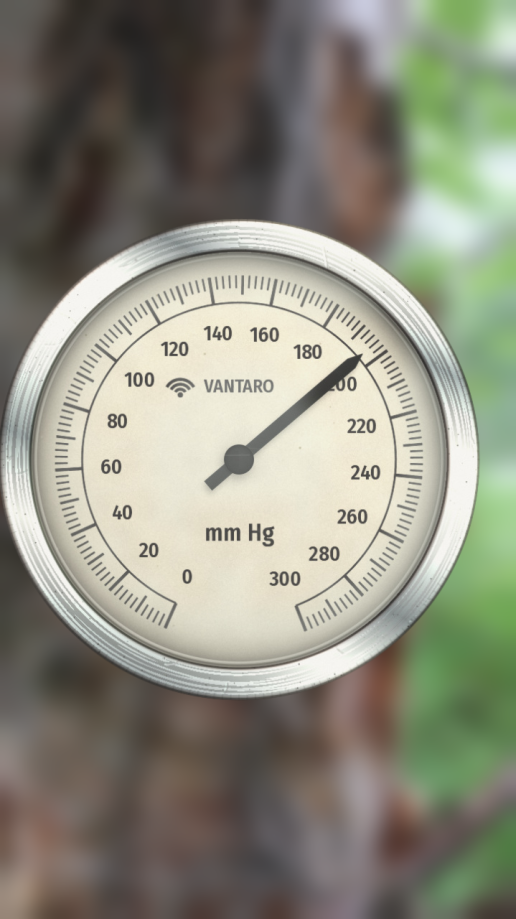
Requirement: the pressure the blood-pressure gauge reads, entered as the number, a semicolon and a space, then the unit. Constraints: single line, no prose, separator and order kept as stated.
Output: 196; mmHg
